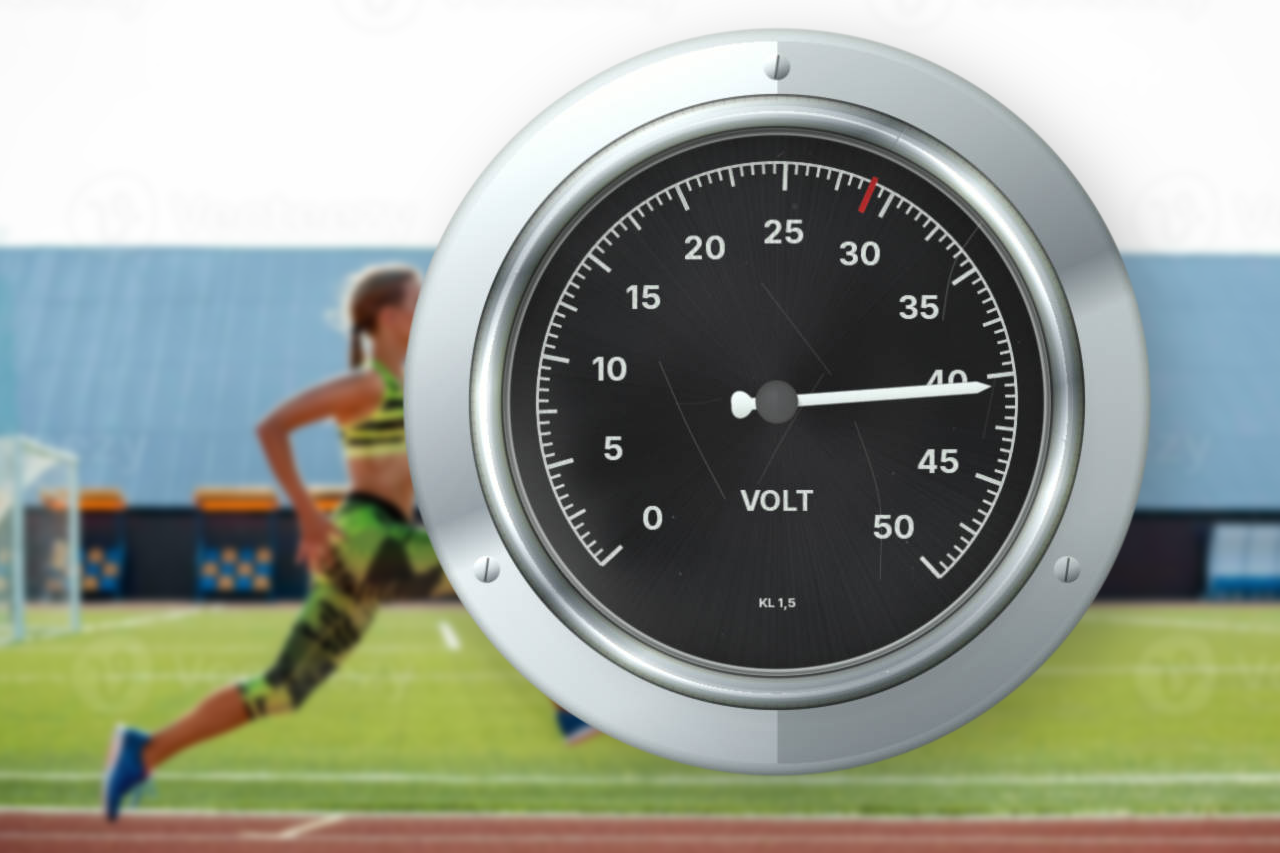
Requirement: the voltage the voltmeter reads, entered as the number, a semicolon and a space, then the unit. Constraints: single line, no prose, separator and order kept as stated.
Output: 40.5; V
